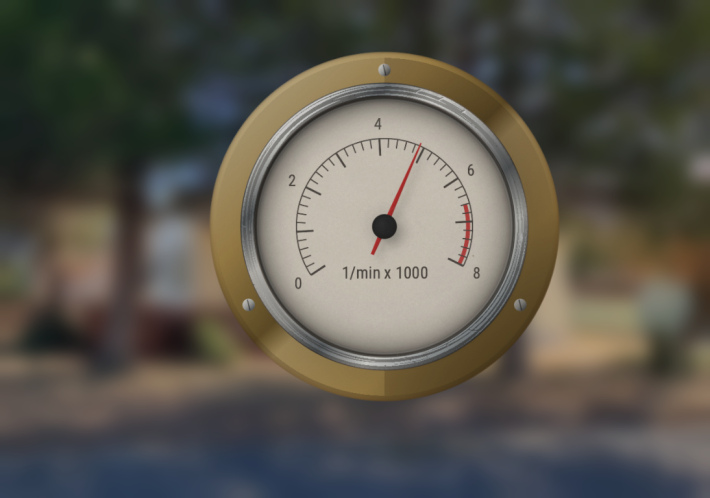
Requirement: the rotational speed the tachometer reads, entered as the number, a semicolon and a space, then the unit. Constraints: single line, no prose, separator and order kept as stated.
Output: 4900; rpm
